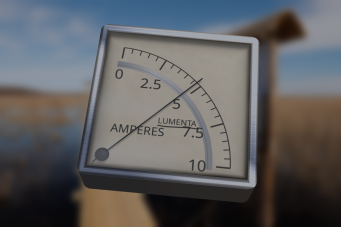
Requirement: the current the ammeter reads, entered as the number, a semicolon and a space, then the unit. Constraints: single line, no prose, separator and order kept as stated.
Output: 4.75; A
